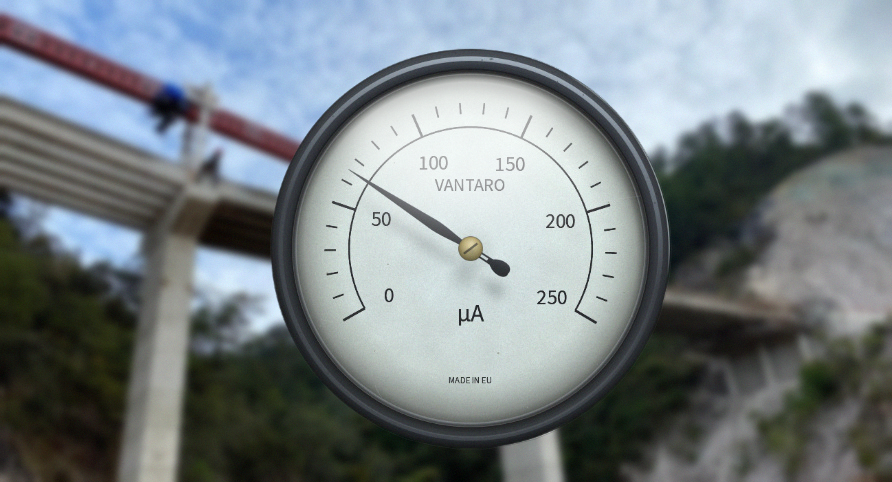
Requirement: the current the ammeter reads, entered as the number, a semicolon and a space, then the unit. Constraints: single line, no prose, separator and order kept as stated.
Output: 65; µA
